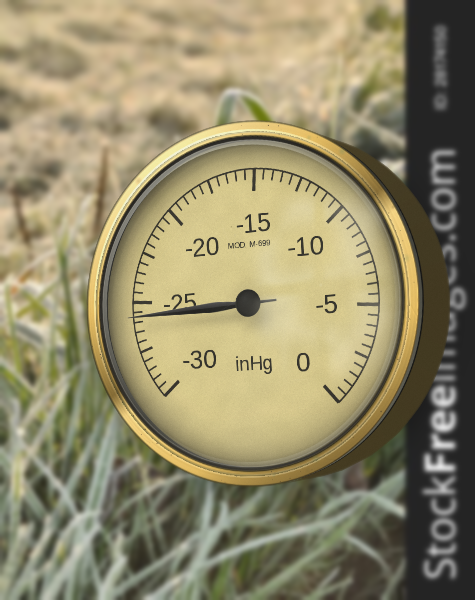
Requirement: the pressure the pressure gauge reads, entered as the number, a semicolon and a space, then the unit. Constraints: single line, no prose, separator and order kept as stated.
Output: -25.75; inHg
